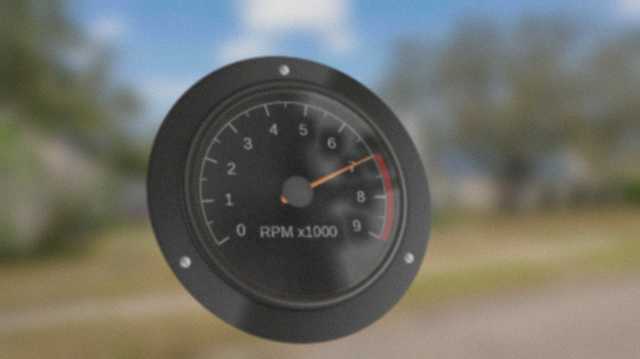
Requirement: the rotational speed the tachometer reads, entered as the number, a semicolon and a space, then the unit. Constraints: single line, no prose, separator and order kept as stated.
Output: 7000; rpm
